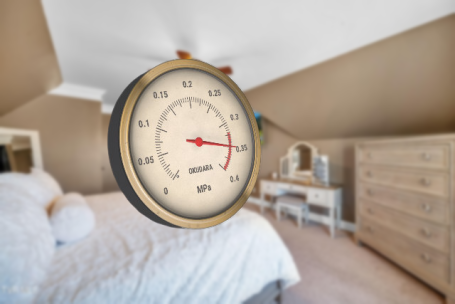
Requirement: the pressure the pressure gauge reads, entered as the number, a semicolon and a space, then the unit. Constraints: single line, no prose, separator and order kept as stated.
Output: 0.35; MPa
